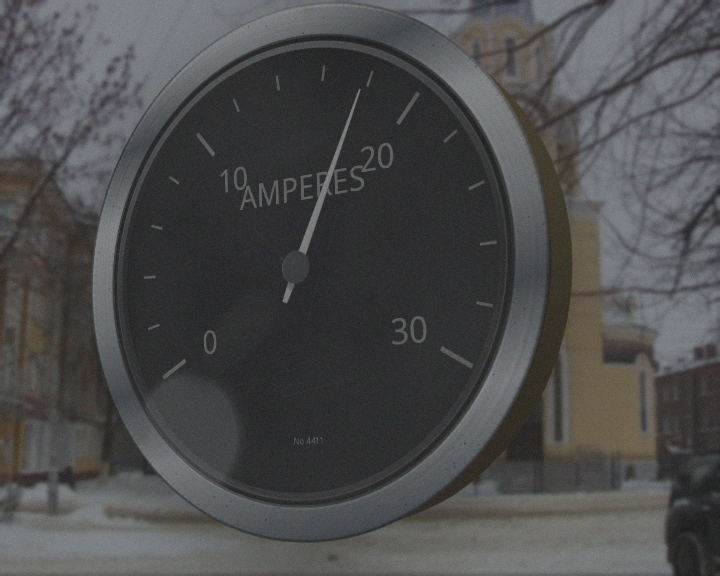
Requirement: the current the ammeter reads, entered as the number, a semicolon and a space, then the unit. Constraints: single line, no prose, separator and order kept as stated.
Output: 18; A
